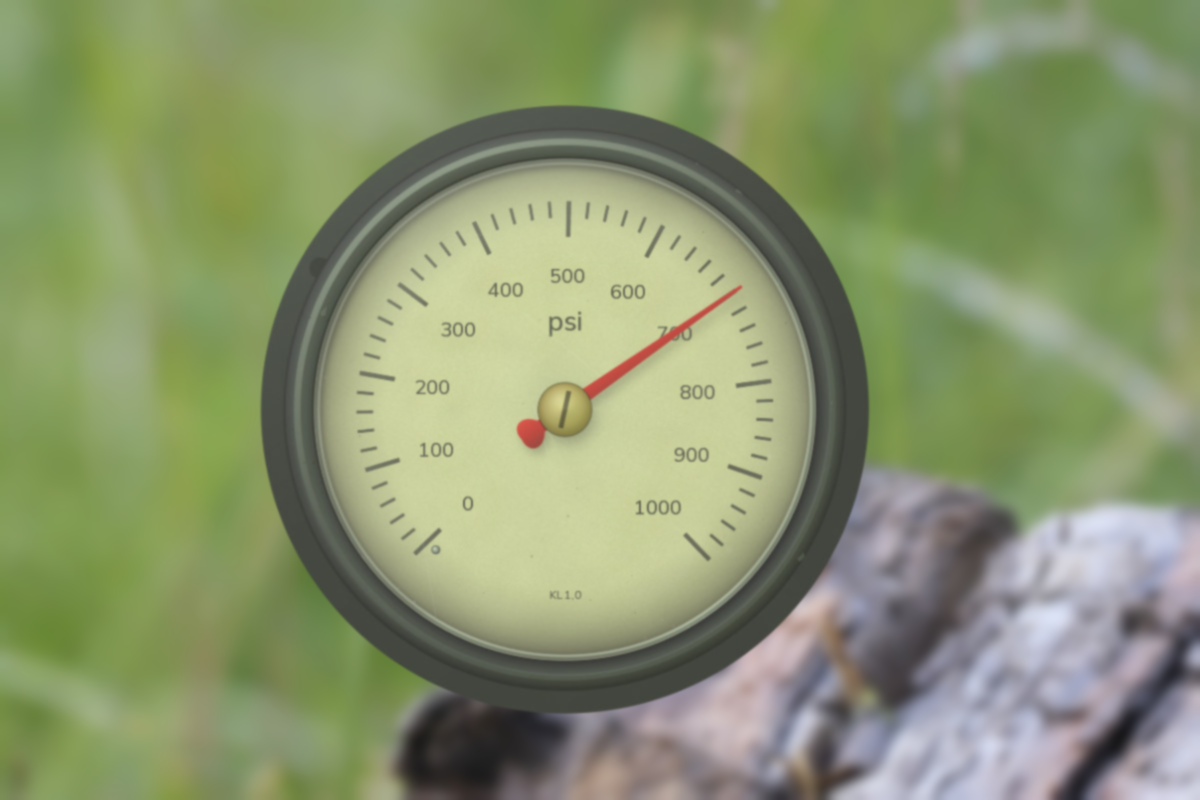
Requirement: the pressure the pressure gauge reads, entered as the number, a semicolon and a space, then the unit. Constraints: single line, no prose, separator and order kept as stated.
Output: 700; psi
